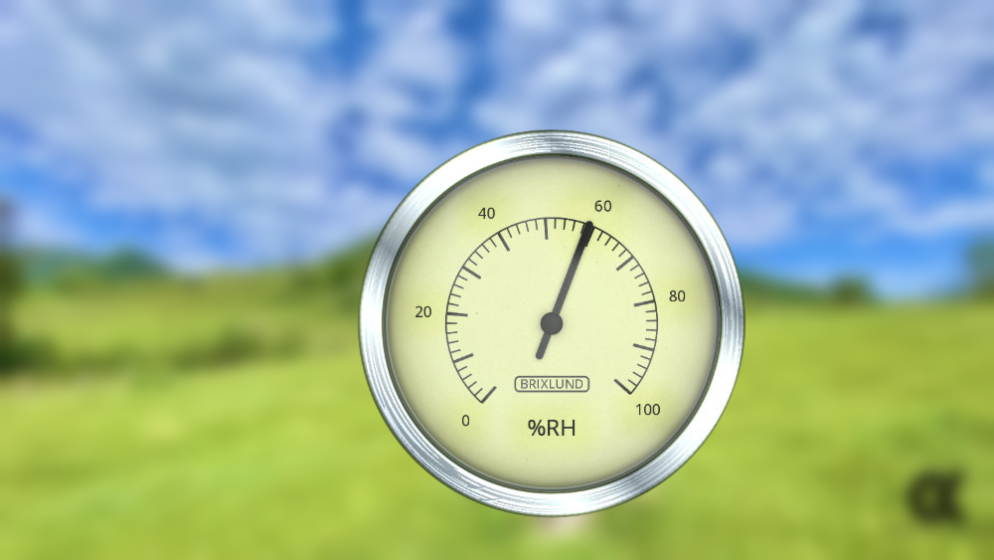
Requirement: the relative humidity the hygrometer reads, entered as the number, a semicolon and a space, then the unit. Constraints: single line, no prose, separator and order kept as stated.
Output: 59; %
